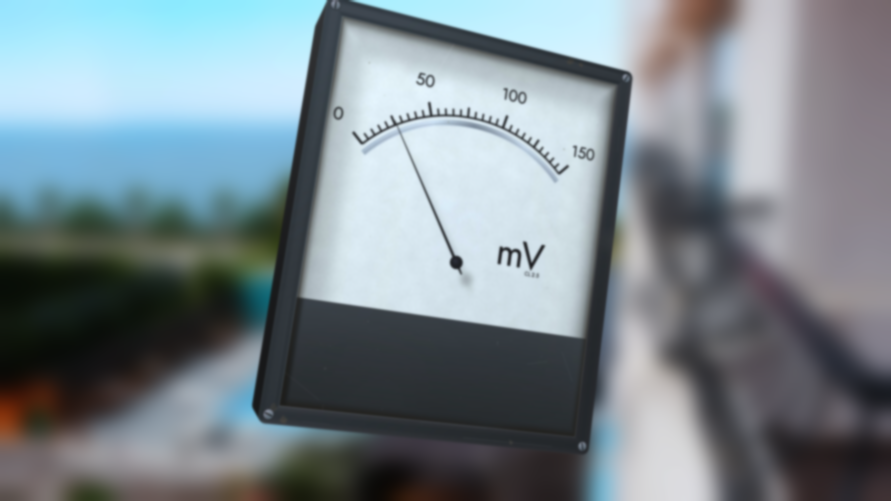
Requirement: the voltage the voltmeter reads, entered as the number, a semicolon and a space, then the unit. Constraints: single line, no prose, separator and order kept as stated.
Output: 25; mV
